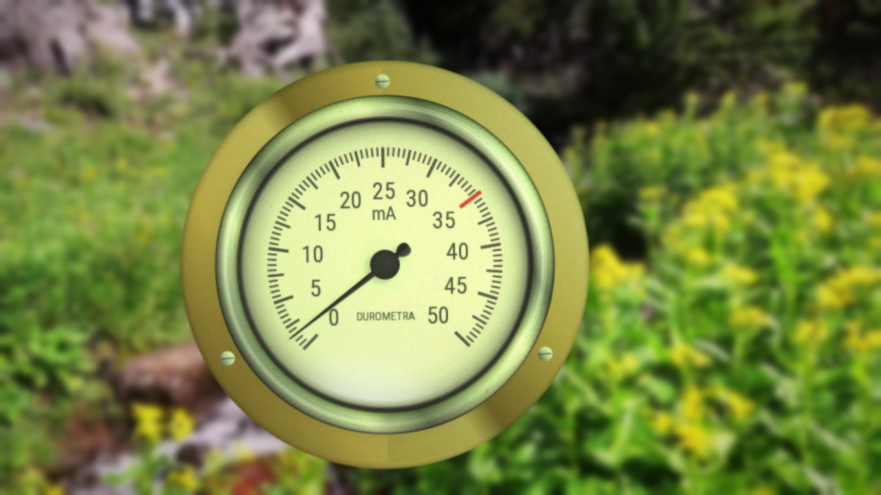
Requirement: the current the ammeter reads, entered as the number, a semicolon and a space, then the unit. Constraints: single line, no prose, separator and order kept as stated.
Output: 1.5; mA
